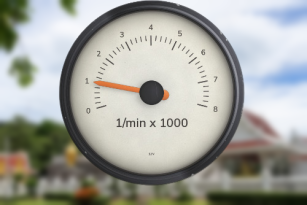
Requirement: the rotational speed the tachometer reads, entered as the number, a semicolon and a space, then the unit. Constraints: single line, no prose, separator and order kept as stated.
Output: 1000; rpm
